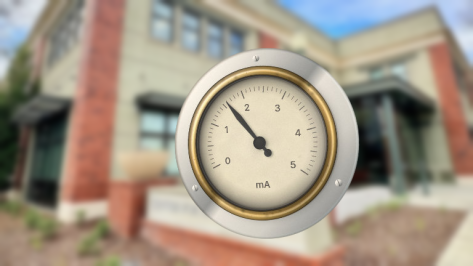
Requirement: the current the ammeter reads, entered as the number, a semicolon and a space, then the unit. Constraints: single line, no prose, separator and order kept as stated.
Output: 1.6; mA
